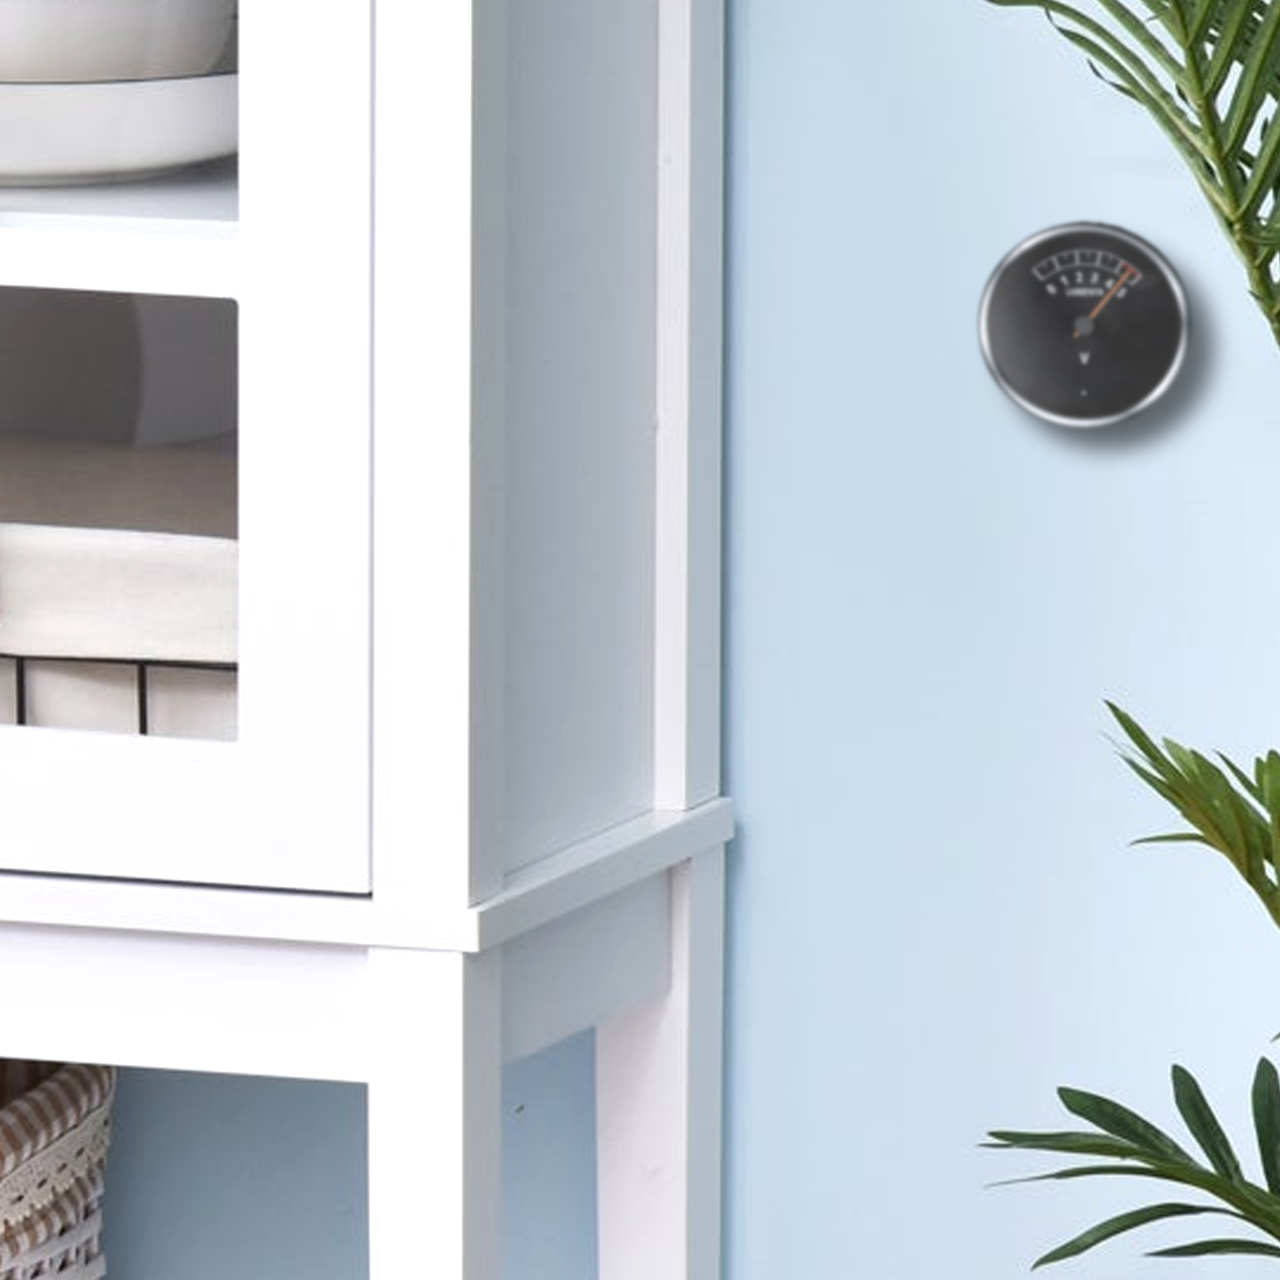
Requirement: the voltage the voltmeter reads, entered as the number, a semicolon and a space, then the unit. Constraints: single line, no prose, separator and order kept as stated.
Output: 4.5; V
